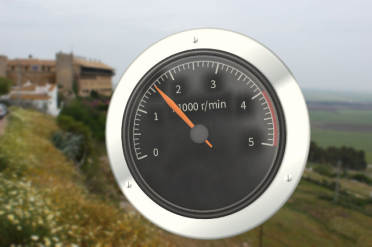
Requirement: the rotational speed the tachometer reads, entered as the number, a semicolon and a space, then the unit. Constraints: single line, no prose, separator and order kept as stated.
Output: 1600; rpm
